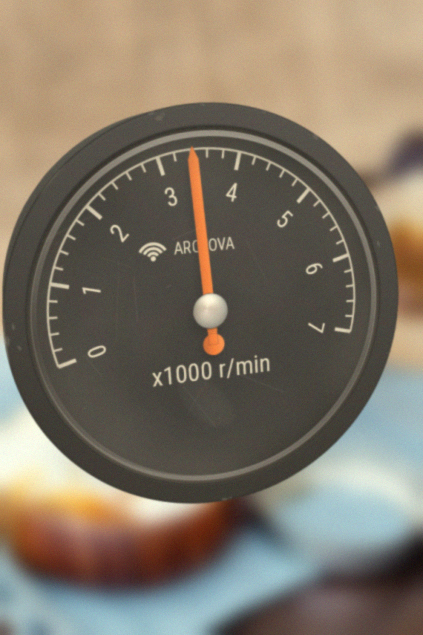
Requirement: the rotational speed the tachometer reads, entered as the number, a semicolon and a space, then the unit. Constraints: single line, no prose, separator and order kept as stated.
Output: 3400; rpm
